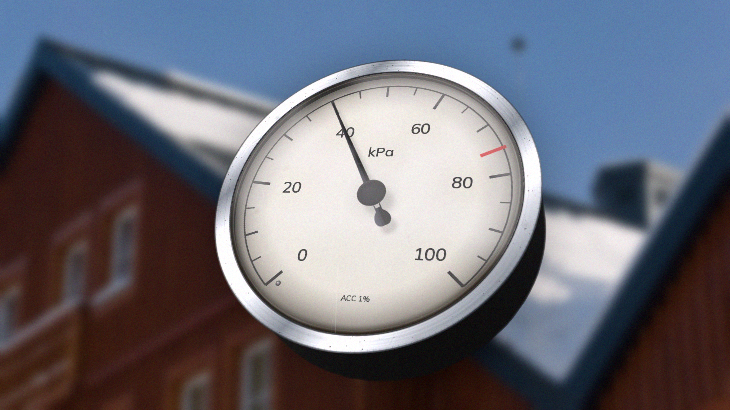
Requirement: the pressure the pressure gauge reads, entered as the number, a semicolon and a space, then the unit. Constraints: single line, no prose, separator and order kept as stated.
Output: 40; kPa
